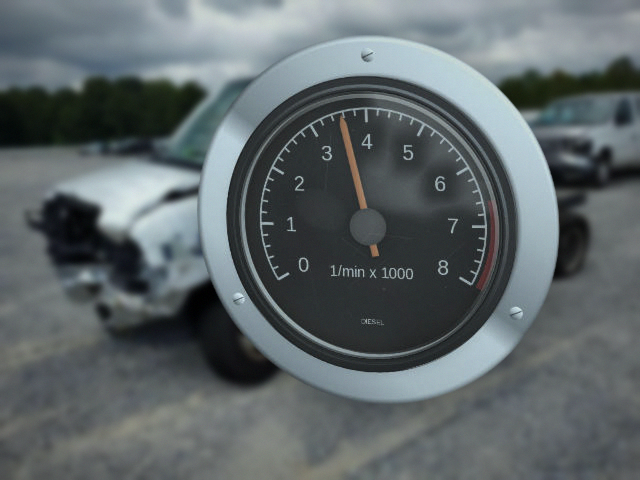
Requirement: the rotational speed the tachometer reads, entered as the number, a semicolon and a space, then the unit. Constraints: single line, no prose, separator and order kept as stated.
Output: 3600; rpm
